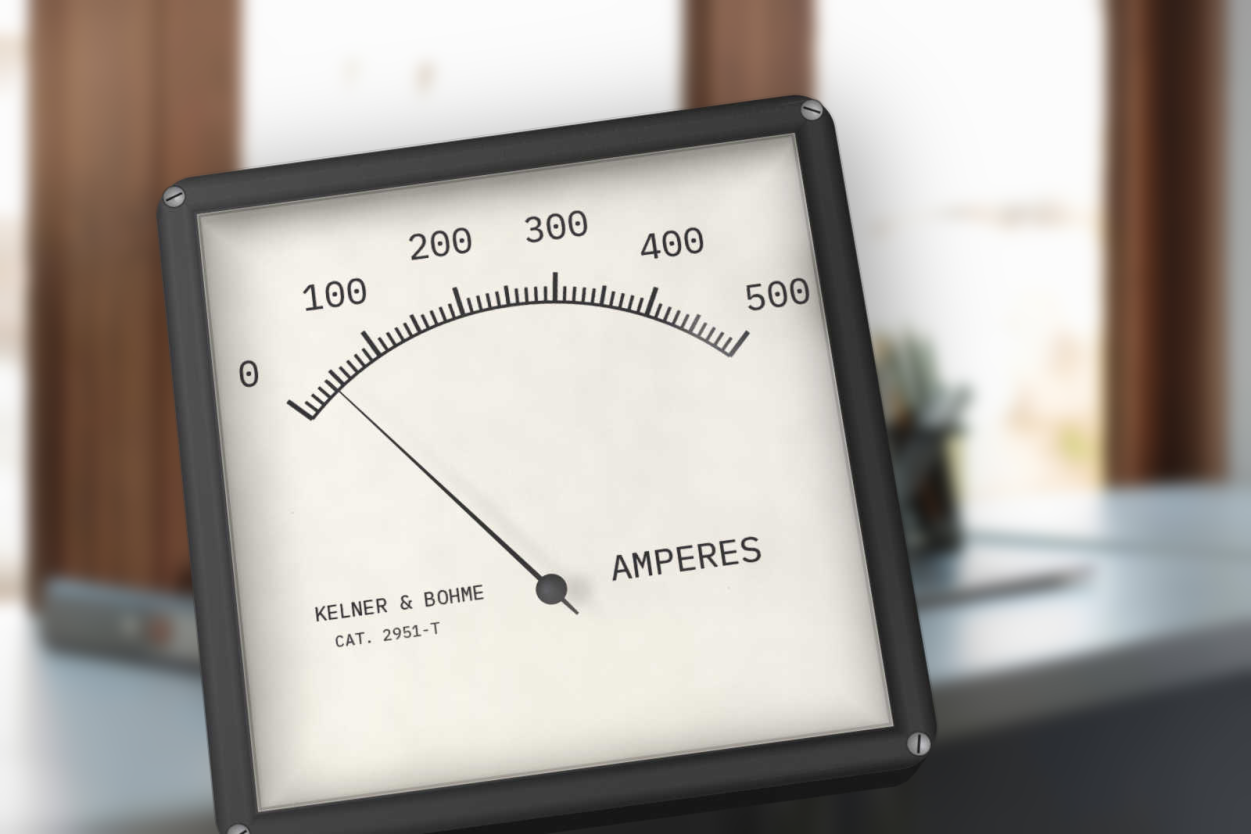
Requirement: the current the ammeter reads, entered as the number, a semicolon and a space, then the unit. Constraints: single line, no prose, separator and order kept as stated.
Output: 40; A
